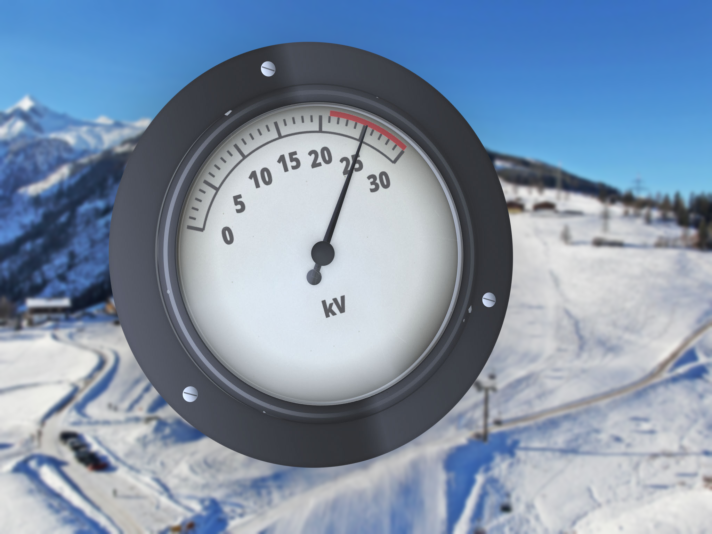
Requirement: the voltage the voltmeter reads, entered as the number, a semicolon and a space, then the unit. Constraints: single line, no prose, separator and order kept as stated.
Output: 25; kV
